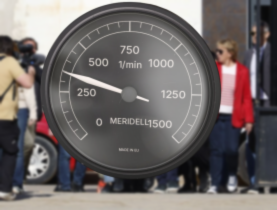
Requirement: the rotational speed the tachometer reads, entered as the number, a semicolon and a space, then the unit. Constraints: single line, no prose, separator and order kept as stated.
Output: 350; rpm
